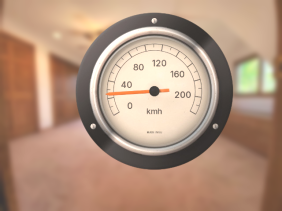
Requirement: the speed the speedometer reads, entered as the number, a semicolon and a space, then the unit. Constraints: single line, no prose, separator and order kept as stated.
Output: 25; km/h
